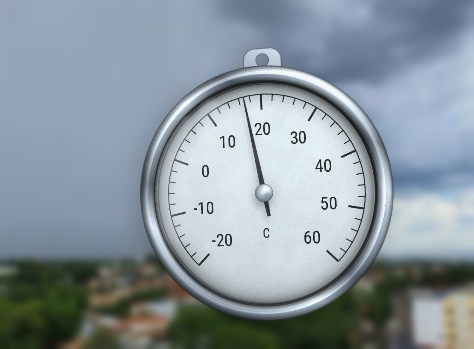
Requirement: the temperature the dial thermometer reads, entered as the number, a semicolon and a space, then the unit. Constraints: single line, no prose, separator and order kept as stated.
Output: 17; °C
